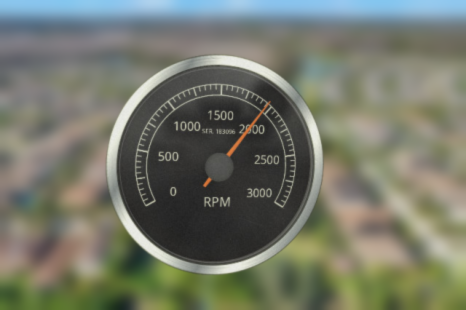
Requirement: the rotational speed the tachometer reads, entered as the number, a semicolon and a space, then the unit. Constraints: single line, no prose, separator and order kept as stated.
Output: 1950; rpm
